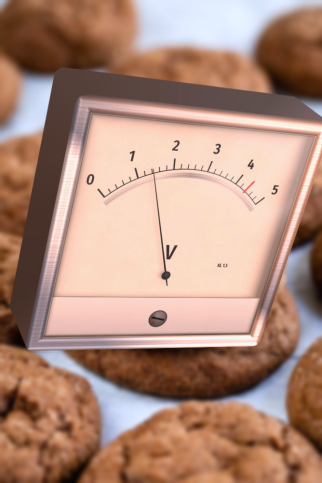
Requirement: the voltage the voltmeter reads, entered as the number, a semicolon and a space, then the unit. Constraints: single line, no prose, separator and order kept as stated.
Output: 1.4; V
